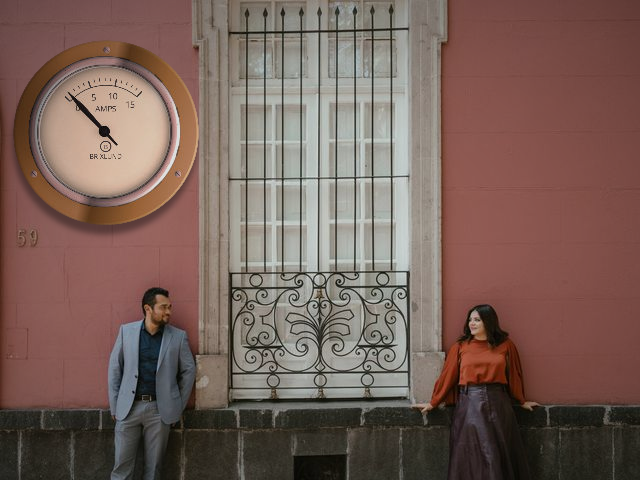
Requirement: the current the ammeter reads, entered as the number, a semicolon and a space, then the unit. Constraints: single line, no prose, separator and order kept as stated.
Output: 1; A
